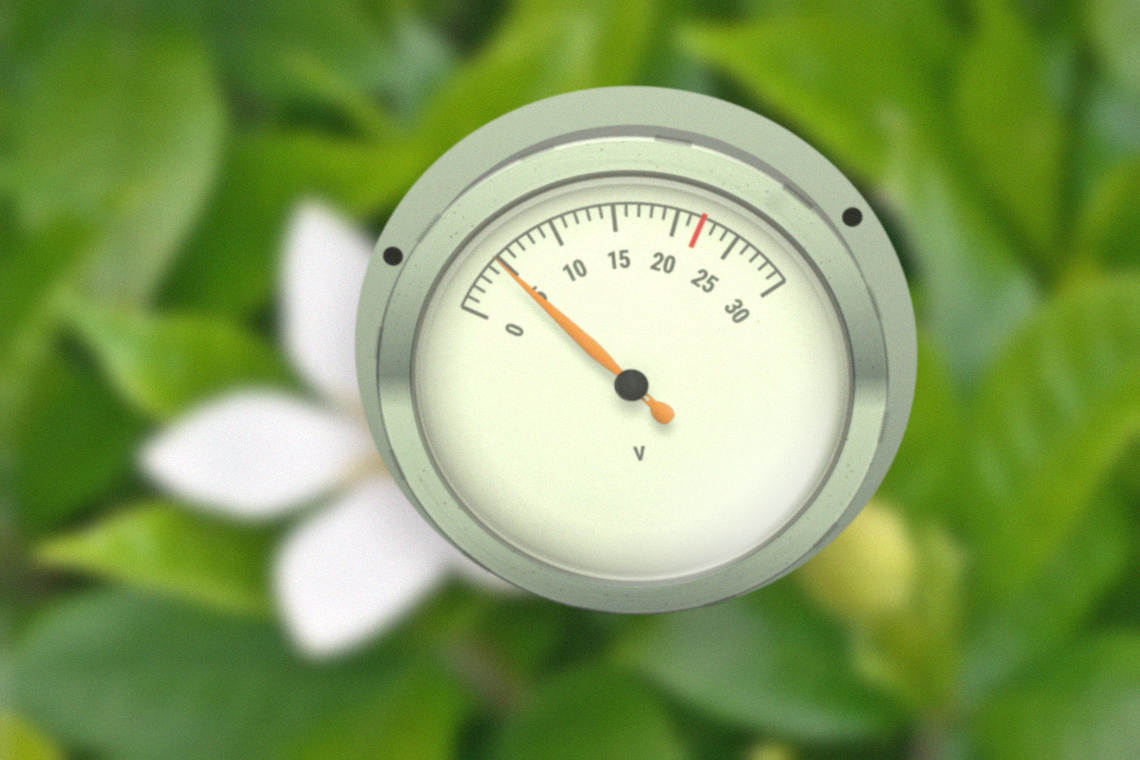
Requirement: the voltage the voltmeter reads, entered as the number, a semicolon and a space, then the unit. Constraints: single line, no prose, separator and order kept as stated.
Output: 5; V
